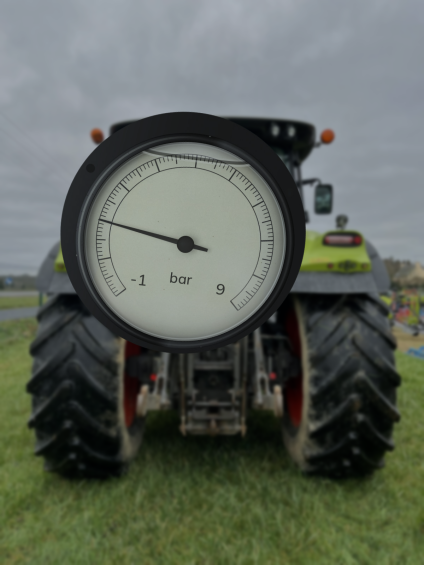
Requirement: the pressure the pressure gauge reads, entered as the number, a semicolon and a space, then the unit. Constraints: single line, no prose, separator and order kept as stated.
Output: 1; bar
